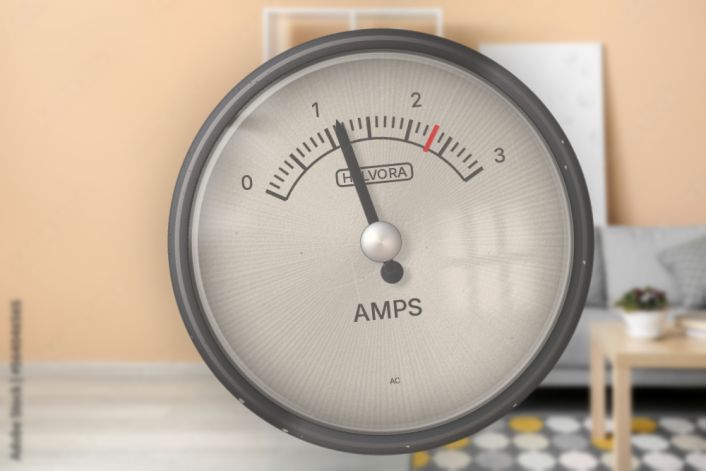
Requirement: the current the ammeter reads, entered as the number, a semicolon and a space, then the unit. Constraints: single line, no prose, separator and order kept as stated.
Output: 1.15; A
